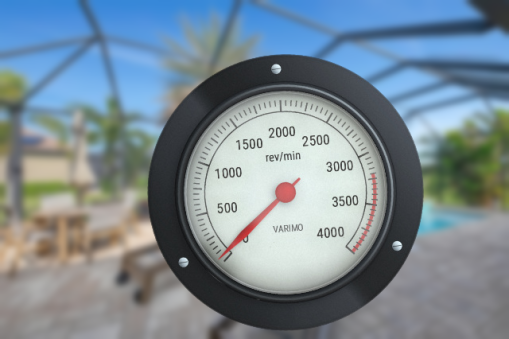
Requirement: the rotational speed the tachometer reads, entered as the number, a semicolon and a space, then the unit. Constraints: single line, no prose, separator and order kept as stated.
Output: 50; rpm
